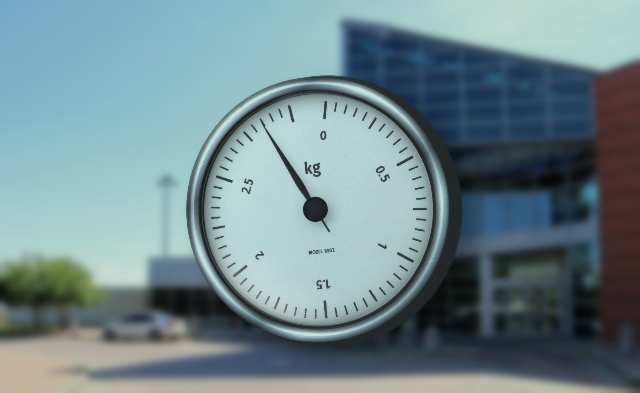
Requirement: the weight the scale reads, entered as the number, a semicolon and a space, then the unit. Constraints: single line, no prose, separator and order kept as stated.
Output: 2.85; kg
